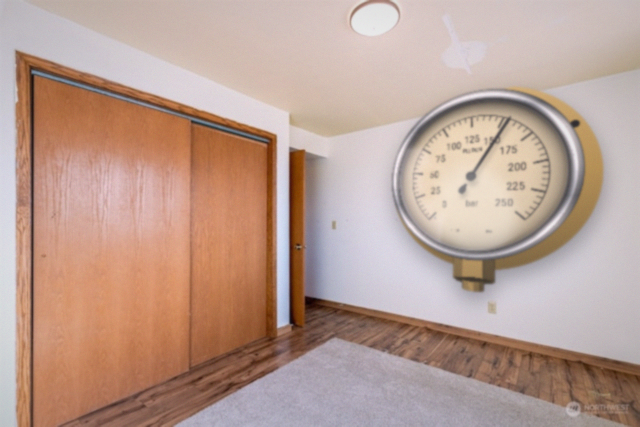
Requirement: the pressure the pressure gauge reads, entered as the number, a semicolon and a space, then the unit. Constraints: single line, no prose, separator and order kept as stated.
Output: 155; bar
